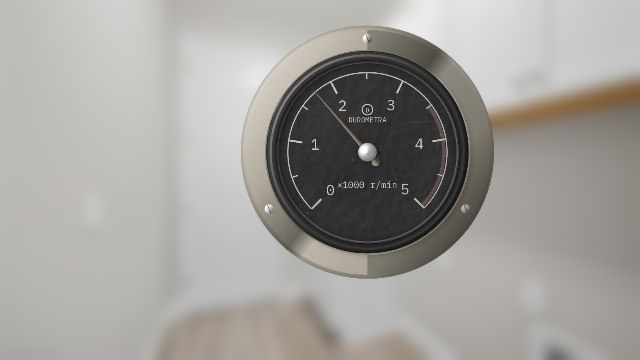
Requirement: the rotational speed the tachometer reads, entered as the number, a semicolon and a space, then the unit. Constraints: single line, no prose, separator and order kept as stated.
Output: 1750; rpm
